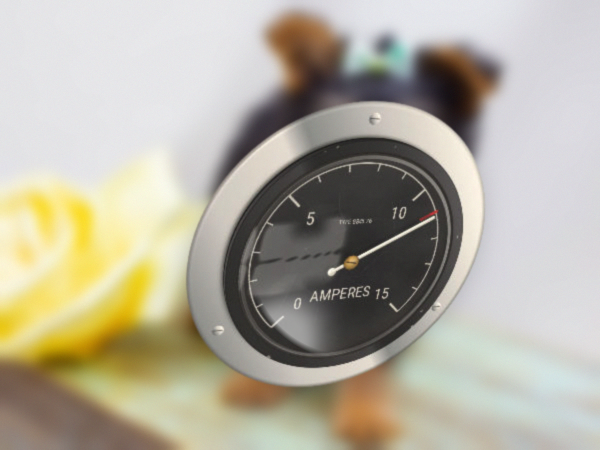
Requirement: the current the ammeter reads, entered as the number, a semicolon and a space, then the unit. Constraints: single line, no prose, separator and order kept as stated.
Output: 11; A
